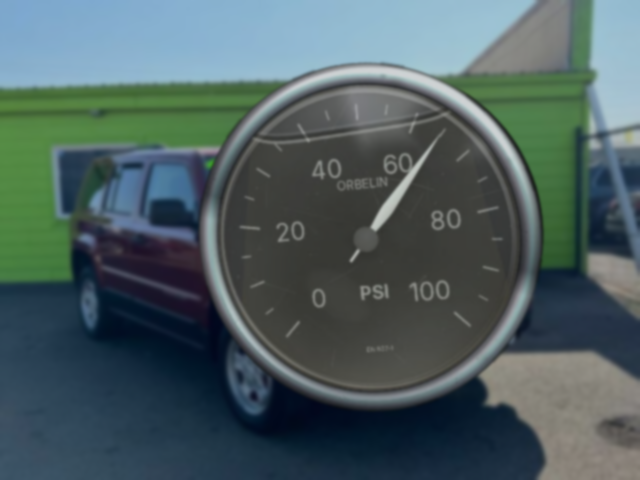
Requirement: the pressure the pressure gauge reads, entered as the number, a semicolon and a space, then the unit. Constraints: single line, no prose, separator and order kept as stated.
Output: 65; psi
